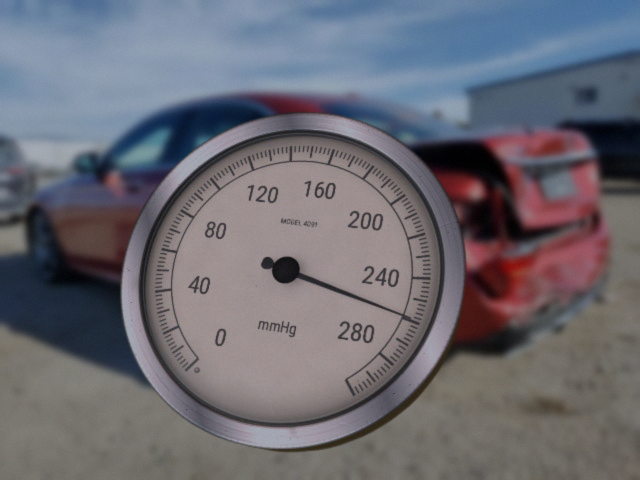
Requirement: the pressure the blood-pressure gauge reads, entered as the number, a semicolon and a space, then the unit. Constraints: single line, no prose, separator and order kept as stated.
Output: 260; mmHg
